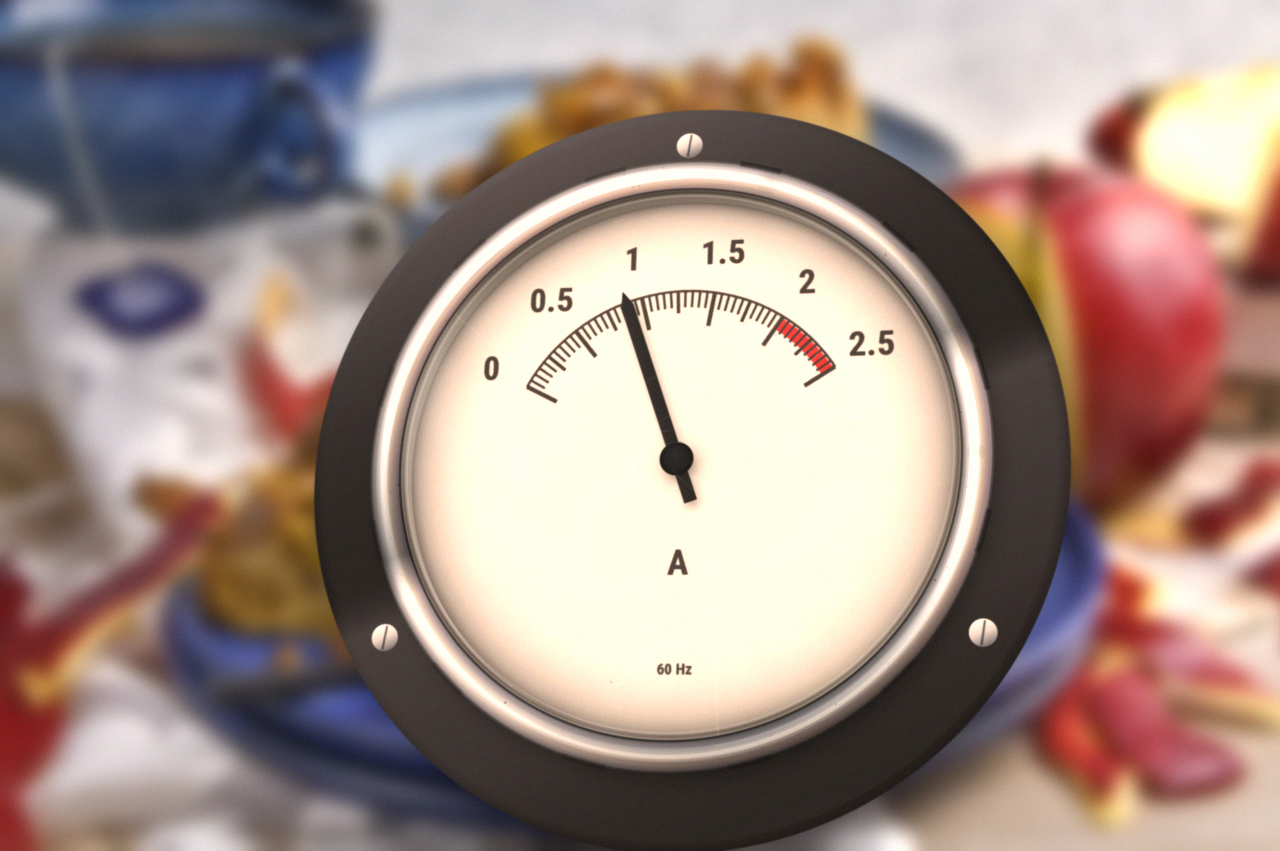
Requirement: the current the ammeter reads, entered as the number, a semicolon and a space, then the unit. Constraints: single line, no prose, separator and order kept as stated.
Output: 0.9; A
